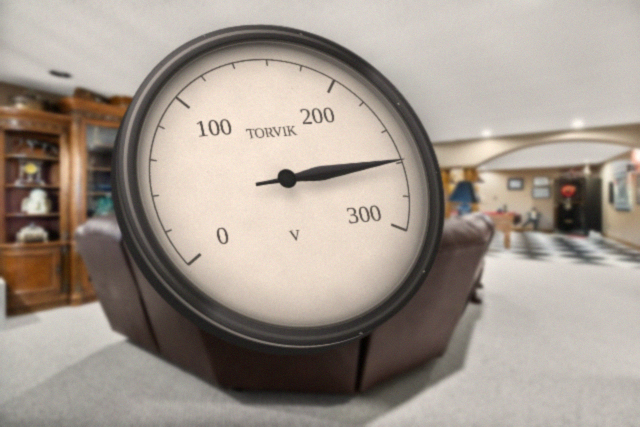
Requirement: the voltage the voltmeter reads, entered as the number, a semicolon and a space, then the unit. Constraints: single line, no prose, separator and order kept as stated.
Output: 260; V
